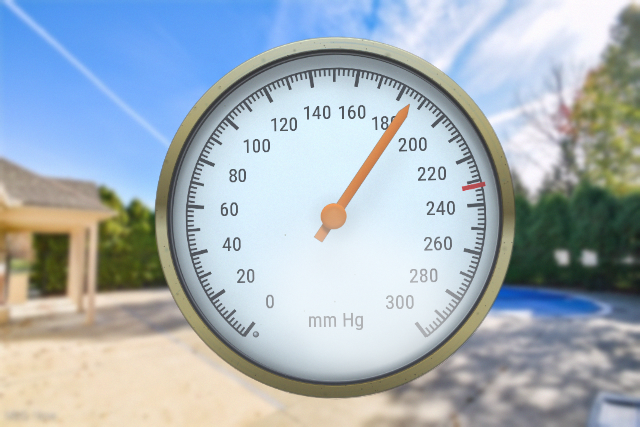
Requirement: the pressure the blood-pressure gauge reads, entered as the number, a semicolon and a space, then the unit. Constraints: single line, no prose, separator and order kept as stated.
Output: 186; mmHg
